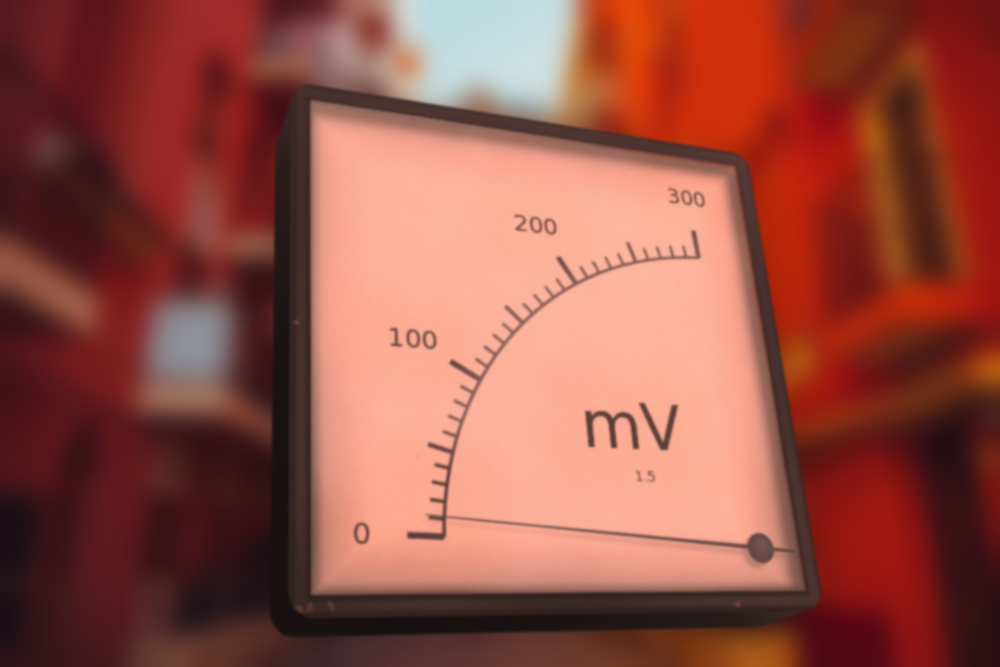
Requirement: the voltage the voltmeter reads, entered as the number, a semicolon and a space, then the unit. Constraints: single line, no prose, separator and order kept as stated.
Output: 10; mV
